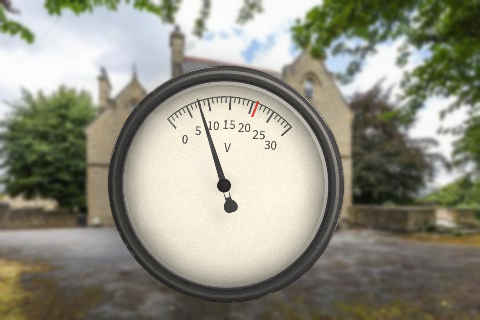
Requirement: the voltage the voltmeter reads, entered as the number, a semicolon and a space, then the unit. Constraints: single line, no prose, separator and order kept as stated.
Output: 8; V
